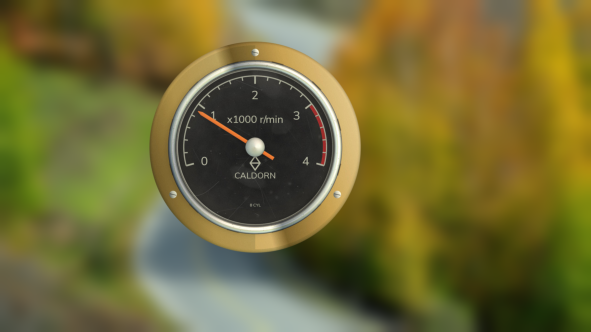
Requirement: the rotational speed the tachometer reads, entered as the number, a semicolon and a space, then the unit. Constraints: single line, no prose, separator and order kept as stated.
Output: 900; rpm
